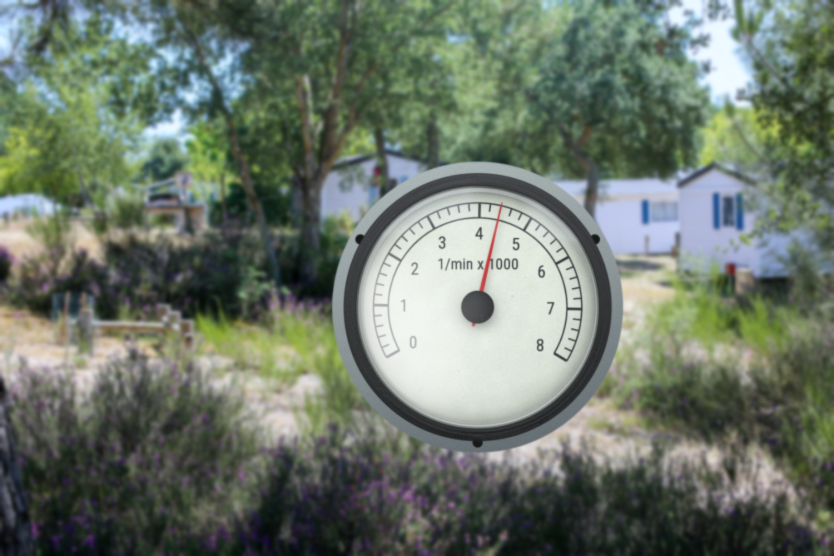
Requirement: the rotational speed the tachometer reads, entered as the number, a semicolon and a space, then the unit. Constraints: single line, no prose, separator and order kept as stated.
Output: 4400; rpm
